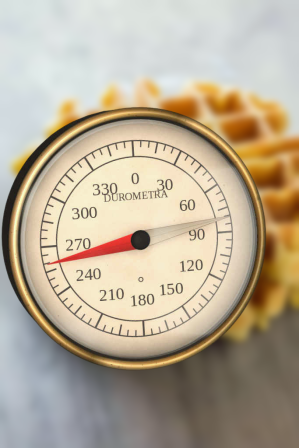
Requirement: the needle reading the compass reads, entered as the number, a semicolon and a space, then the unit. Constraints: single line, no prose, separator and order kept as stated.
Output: 260; °
